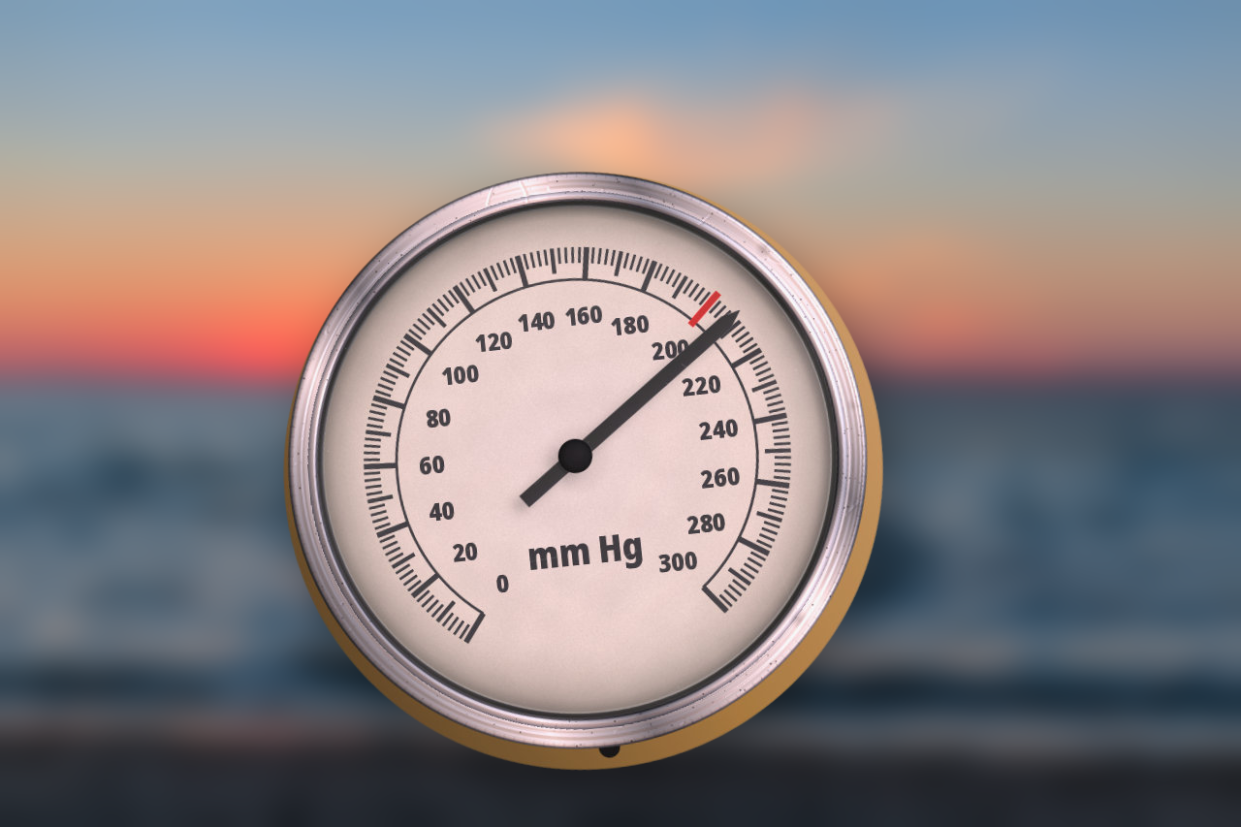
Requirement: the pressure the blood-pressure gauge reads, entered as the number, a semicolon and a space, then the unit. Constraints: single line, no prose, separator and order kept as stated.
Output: 208; mmHg
